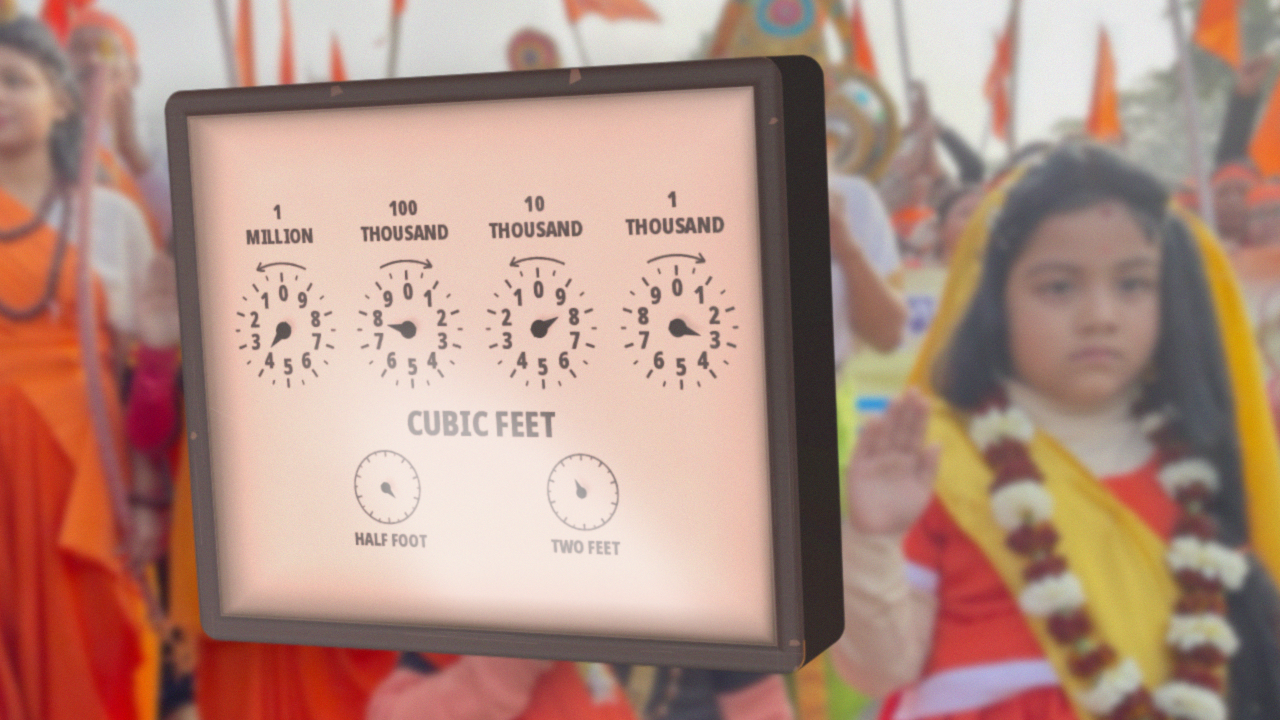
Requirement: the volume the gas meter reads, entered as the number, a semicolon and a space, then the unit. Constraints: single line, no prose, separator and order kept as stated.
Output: 378300; ft³
